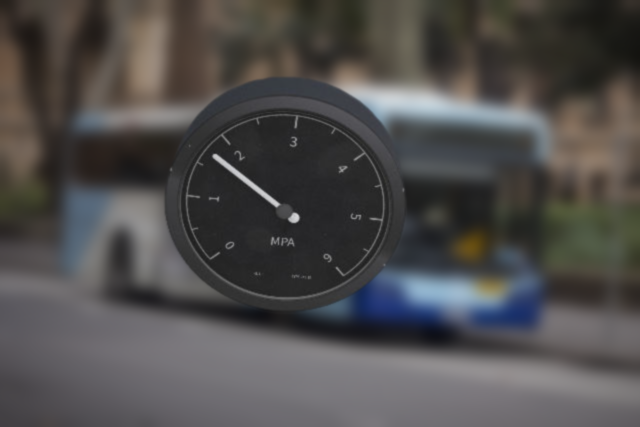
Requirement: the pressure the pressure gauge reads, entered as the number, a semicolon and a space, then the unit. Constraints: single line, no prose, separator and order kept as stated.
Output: 1.75; MPa
